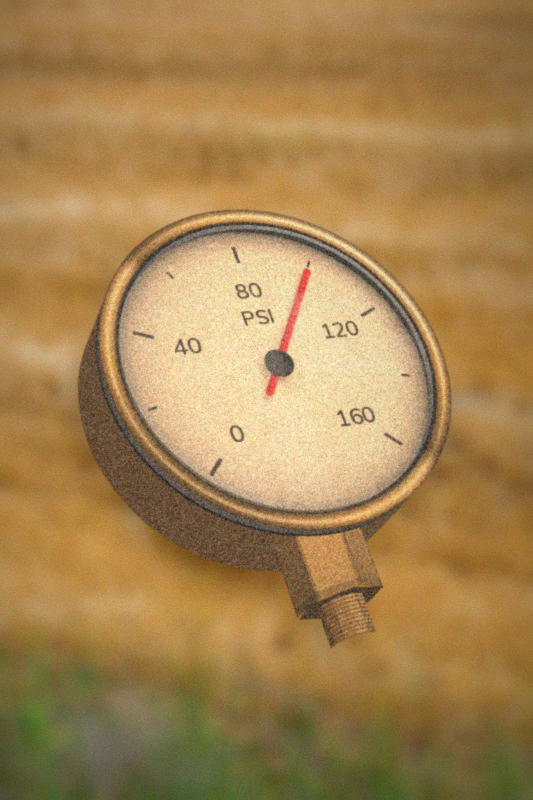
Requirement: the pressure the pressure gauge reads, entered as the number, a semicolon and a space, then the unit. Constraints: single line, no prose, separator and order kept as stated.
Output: 100; psi
